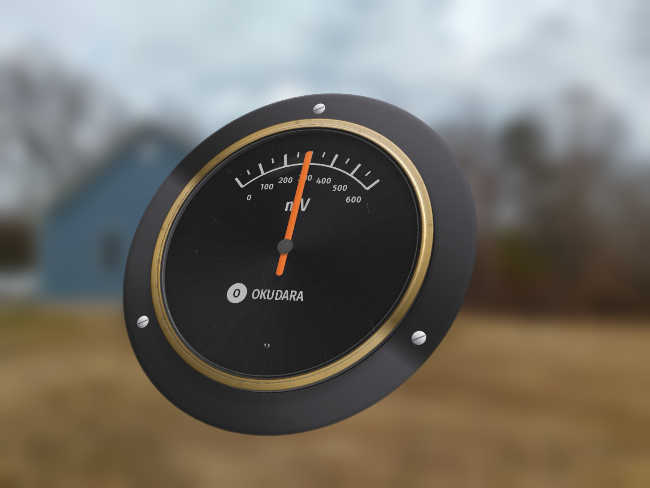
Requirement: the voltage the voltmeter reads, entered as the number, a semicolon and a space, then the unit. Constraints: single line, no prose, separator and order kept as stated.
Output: 300; mV
